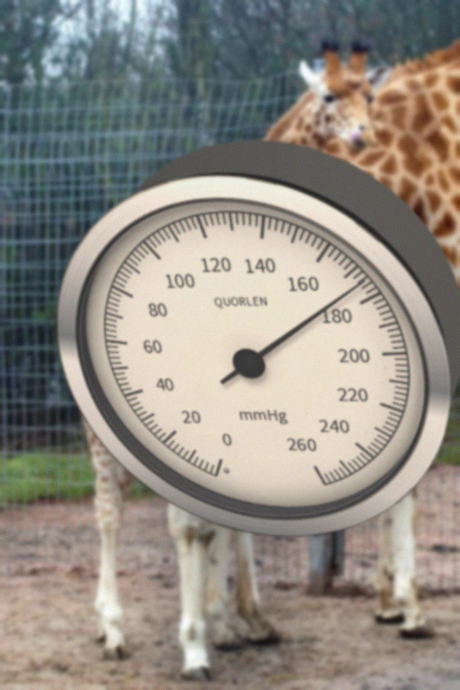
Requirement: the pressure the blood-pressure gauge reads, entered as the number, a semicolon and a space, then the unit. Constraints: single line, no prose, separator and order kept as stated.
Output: 174; mmHg
